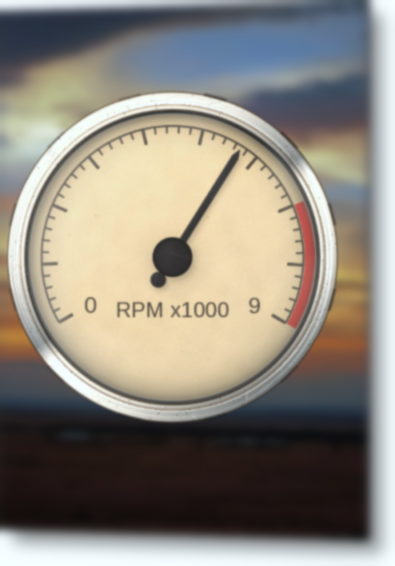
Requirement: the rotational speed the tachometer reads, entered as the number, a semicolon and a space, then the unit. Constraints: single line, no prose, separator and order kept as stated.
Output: 5700; rpm
